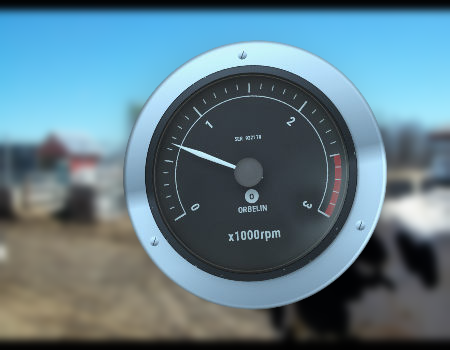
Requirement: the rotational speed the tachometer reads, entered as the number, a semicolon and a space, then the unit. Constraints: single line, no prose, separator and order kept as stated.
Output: 650; rpm
